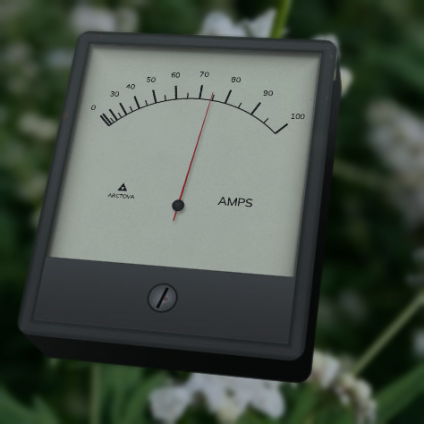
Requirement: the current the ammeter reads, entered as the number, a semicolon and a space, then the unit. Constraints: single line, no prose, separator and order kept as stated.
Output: 75; A
